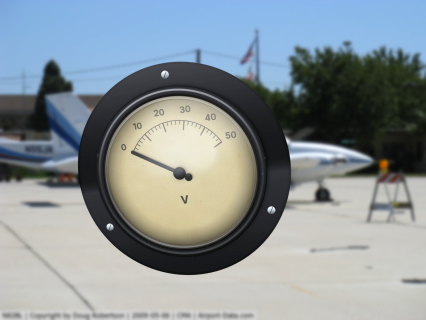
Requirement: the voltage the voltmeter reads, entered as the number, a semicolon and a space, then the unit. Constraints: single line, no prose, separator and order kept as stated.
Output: 0; V
